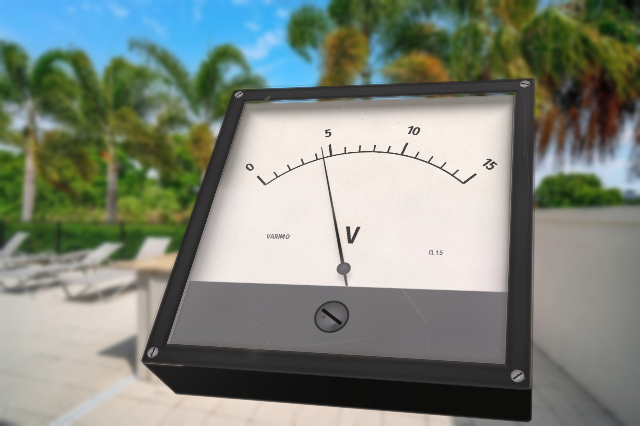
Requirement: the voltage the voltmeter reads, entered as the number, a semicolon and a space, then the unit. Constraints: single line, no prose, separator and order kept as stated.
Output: 4.5; V
